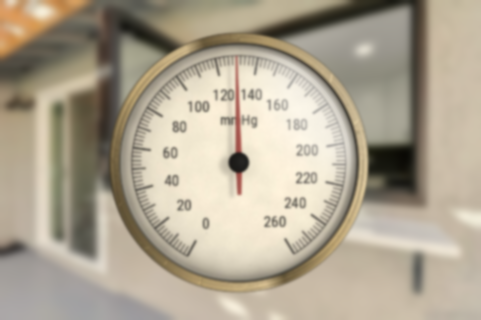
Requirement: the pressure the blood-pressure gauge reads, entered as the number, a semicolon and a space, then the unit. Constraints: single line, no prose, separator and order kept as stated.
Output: 130; mmHg
